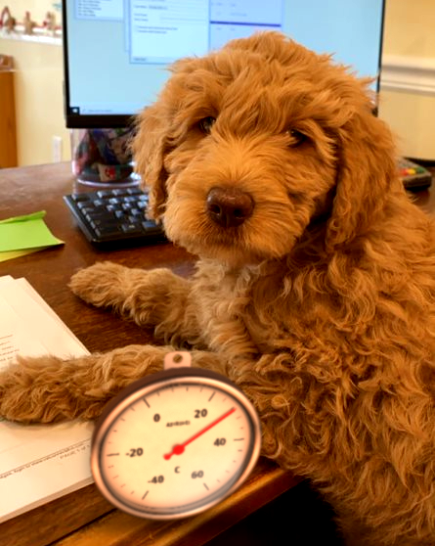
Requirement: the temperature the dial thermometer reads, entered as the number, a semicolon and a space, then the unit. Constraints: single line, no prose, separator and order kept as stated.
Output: 28; °C
